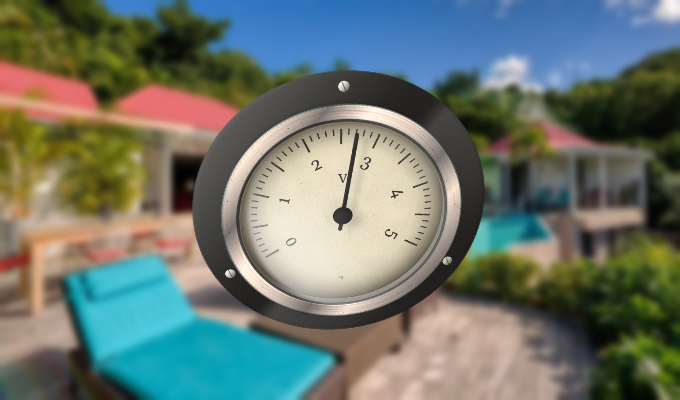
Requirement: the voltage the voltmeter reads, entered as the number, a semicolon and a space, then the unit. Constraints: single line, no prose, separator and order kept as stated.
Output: 2.7; V
